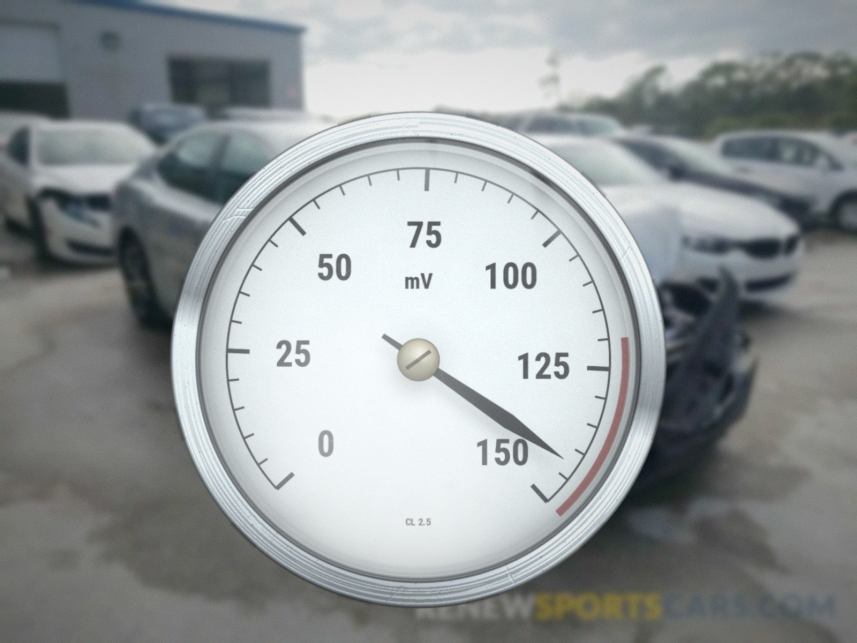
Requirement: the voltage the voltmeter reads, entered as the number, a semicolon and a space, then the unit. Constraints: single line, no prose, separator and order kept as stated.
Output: 142.5; mV
